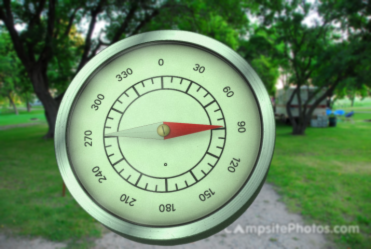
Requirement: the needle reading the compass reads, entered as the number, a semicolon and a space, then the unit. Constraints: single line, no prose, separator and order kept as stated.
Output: 90; °
